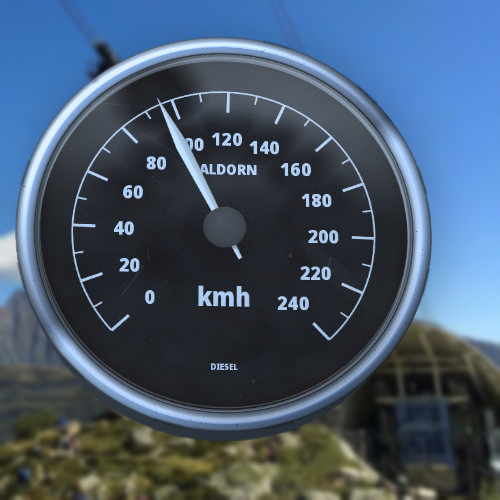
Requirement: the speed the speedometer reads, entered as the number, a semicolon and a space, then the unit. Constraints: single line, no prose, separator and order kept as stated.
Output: 95; km/h
